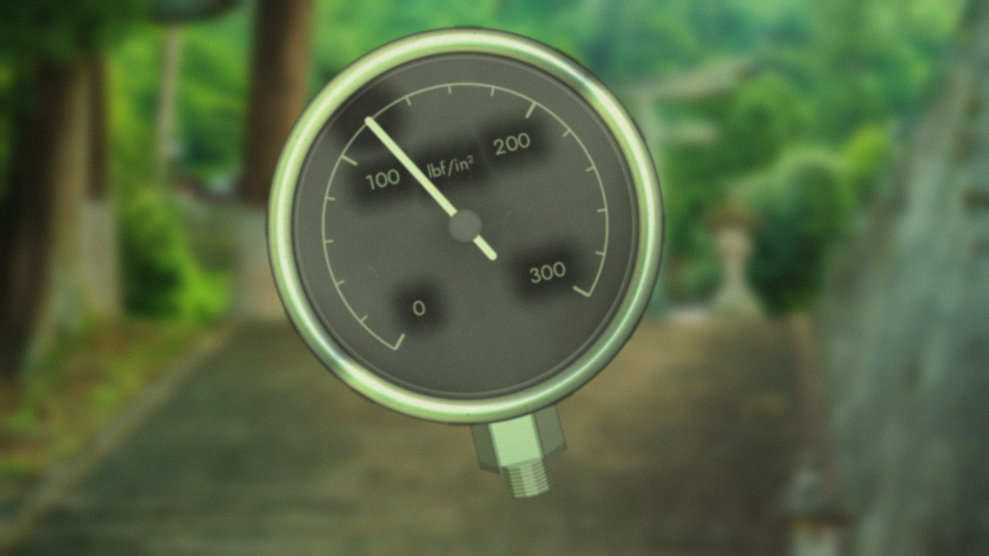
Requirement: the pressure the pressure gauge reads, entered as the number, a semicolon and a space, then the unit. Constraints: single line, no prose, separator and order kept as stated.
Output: 120; psi
